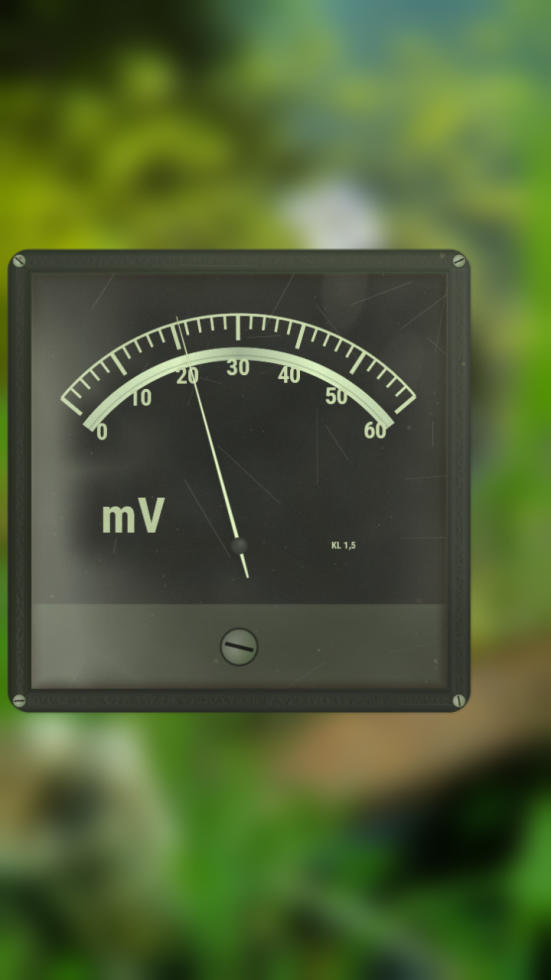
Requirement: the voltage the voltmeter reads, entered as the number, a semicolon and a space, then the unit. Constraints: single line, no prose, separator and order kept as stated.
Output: 21; mV
